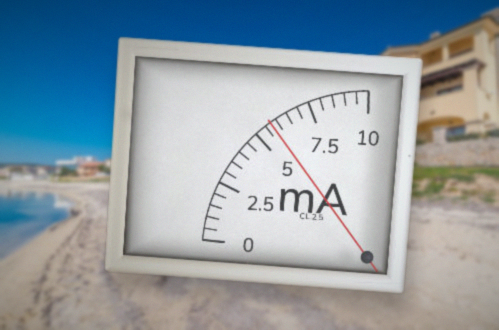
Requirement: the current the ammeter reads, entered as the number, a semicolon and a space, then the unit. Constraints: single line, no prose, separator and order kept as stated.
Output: 5.75; mA
